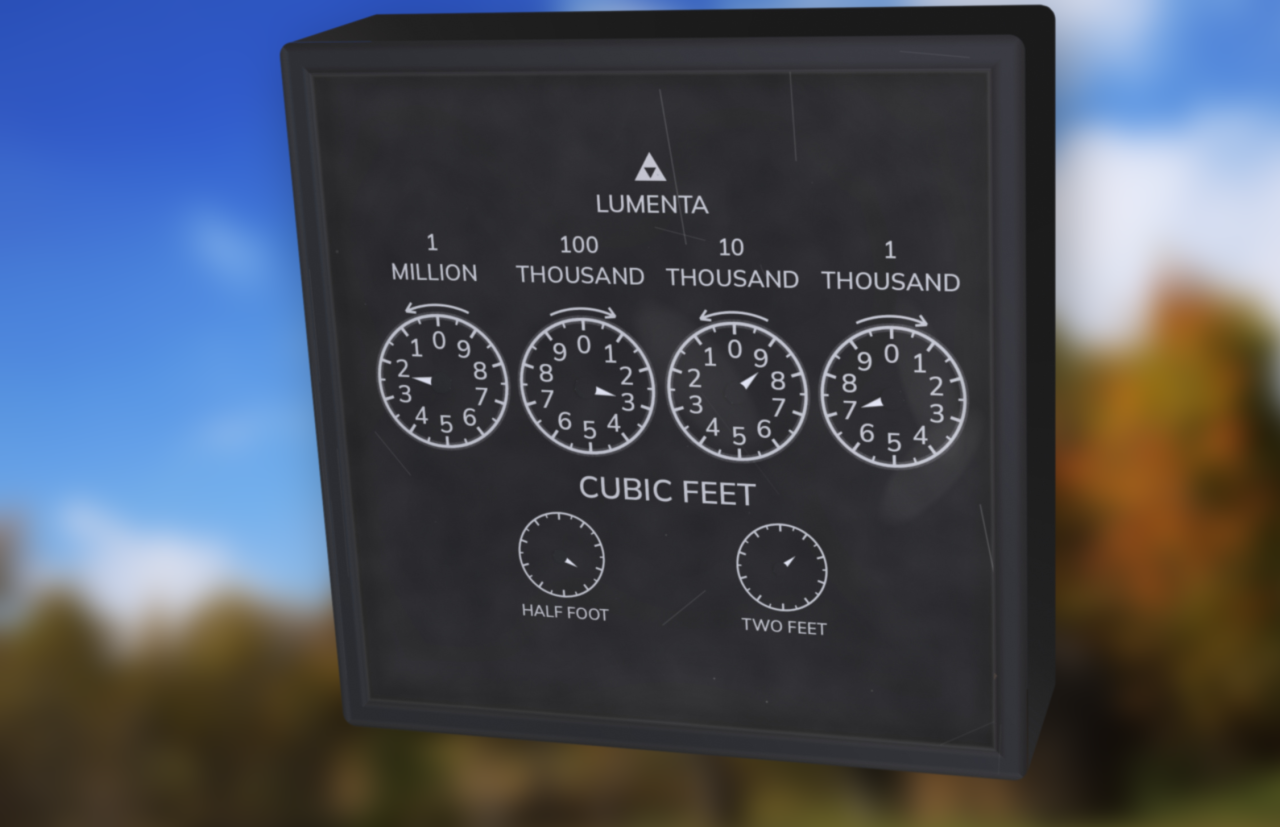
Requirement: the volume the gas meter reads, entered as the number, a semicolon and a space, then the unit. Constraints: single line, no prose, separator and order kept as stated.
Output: 228700; ft³
